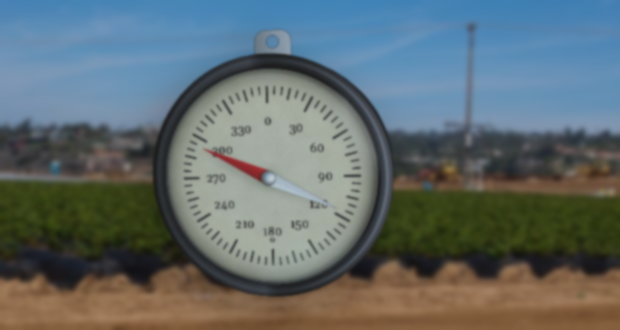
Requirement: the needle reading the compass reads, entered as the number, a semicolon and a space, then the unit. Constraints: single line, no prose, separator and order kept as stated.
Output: 295; °
